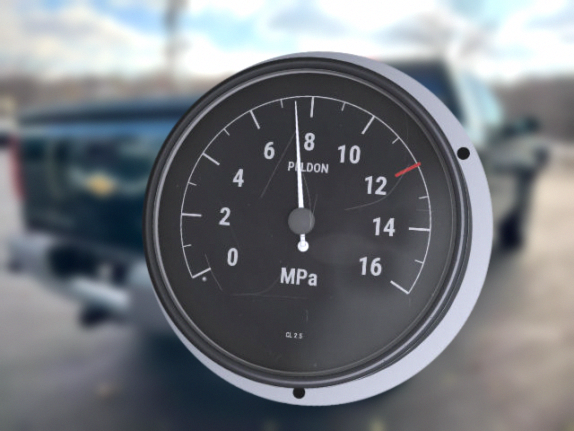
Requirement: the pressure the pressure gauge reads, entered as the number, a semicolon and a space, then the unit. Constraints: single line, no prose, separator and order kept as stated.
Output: 7.5; MPa
